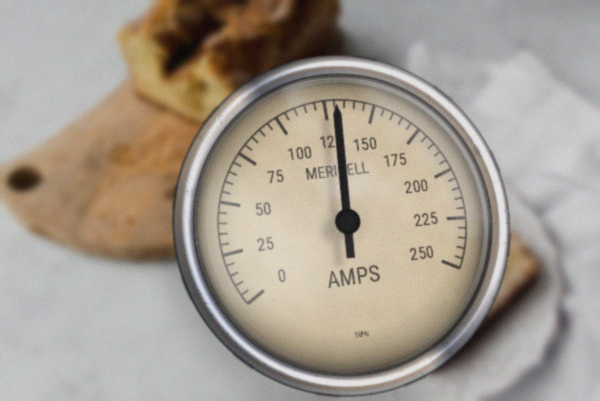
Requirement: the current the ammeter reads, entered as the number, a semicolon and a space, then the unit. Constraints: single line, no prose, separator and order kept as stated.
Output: 130; A
